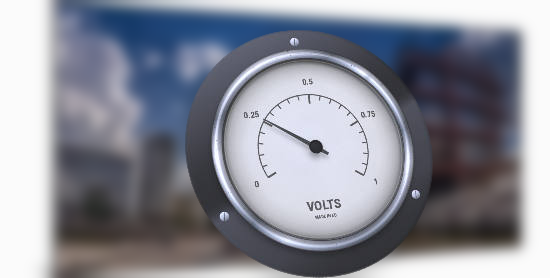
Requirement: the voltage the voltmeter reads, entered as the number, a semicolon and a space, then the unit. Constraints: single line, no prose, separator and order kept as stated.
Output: 0.25; V
